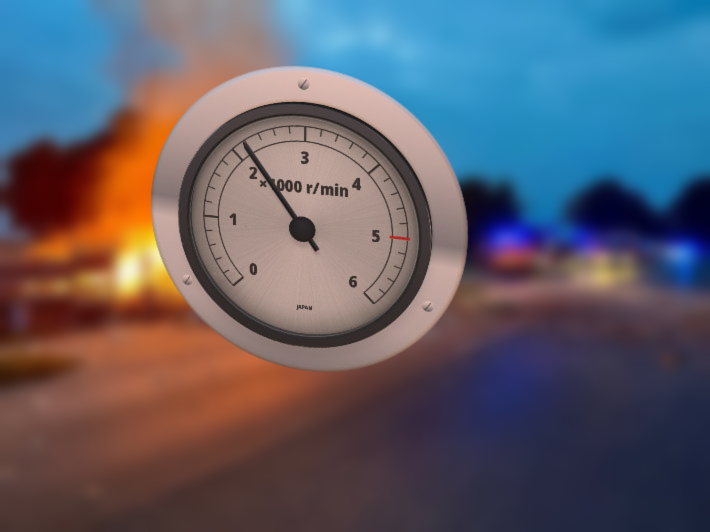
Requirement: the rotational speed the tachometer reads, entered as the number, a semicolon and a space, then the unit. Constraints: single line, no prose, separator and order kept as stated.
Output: 2200; rpm
